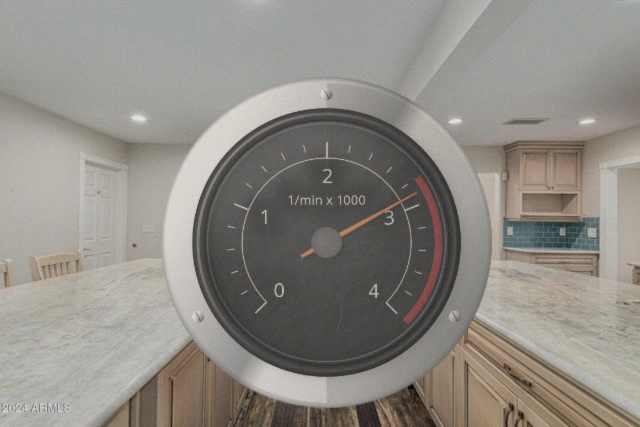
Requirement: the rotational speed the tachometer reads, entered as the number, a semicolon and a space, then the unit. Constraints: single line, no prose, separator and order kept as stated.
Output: 2900; rpm
